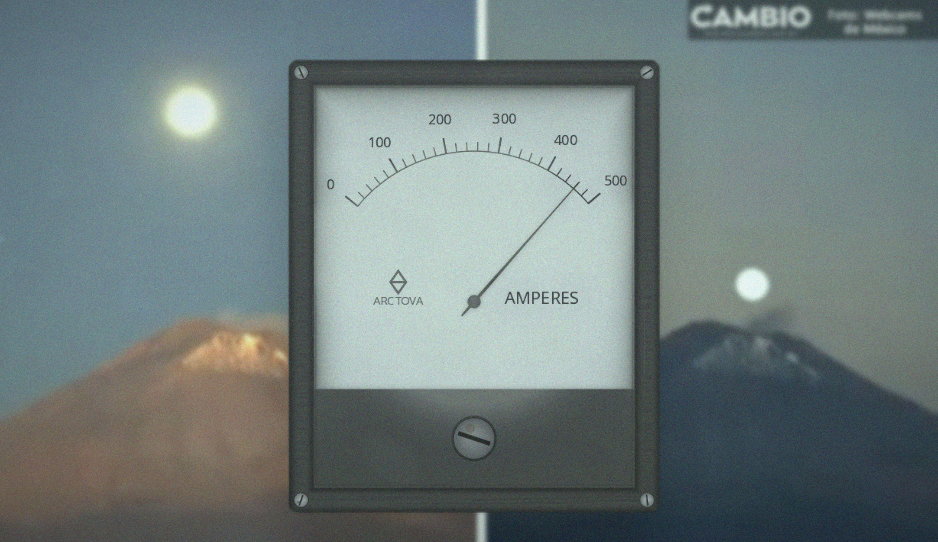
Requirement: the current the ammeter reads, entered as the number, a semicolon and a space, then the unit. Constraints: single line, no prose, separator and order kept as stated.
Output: 460; A
